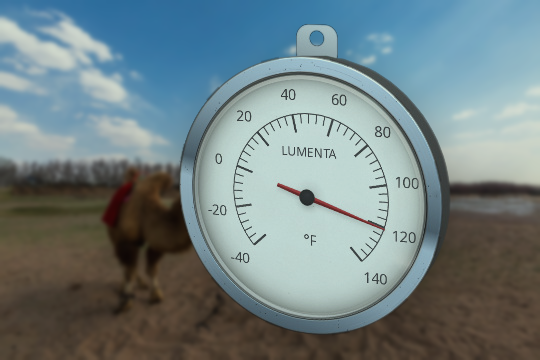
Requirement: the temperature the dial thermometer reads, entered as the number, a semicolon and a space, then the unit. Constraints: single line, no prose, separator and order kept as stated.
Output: 120; °F
